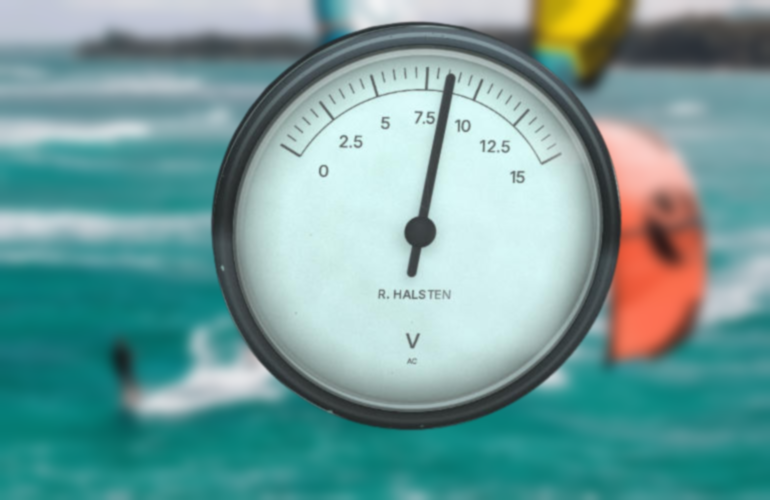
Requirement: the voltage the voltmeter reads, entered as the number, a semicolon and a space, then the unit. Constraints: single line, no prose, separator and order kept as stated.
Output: 8.5; V
